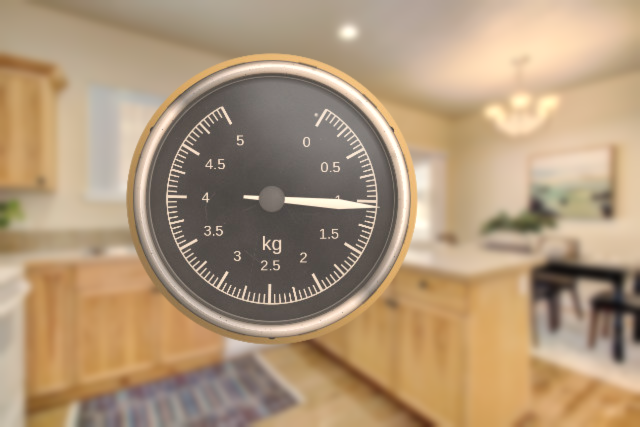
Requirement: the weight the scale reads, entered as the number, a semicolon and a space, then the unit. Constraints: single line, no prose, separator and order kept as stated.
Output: 1.05; kg
